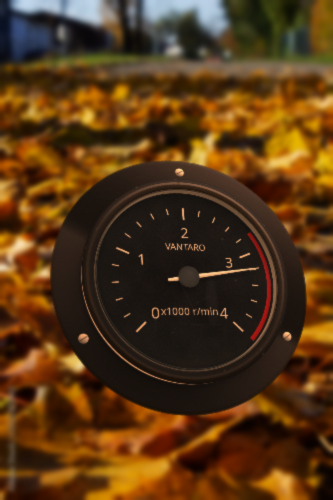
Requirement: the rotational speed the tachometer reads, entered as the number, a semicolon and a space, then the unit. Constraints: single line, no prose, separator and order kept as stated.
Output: 3200; rpm
